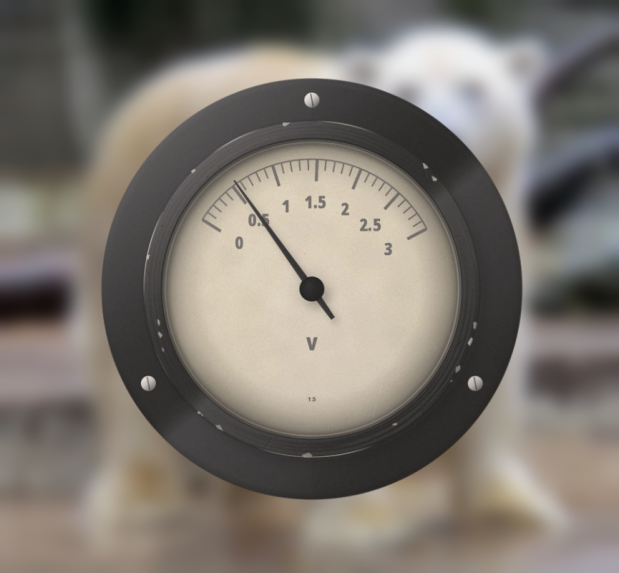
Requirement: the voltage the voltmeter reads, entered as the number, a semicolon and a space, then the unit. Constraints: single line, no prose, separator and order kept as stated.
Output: 0.55; V
